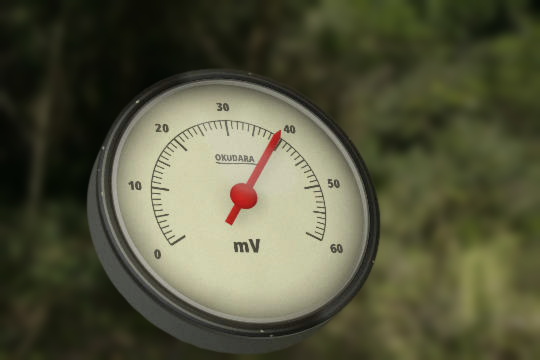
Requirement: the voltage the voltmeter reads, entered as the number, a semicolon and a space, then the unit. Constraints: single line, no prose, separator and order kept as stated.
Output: 39; mV
